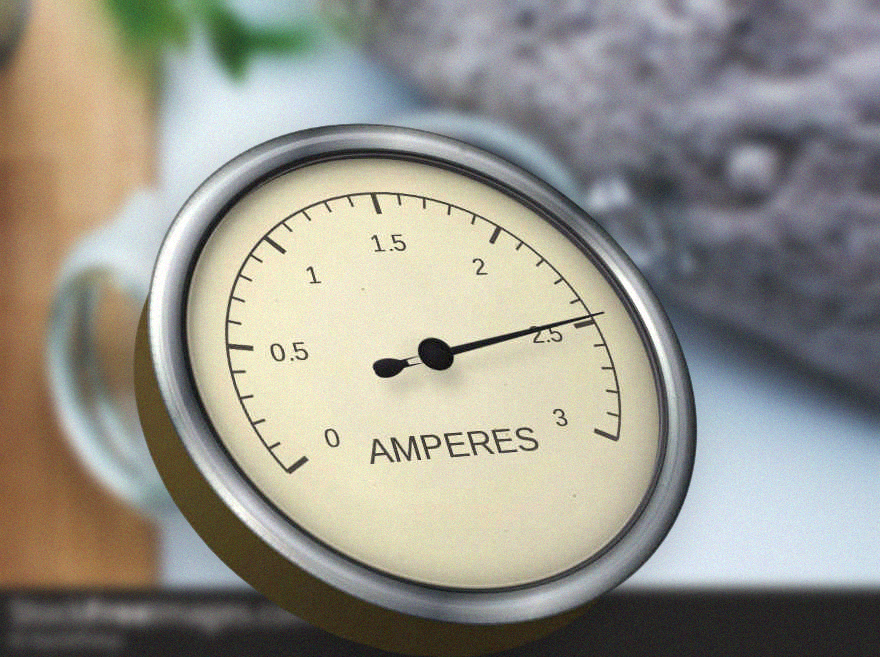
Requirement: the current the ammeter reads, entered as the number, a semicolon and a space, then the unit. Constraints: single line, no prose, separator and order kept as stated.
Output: 2.5; A
